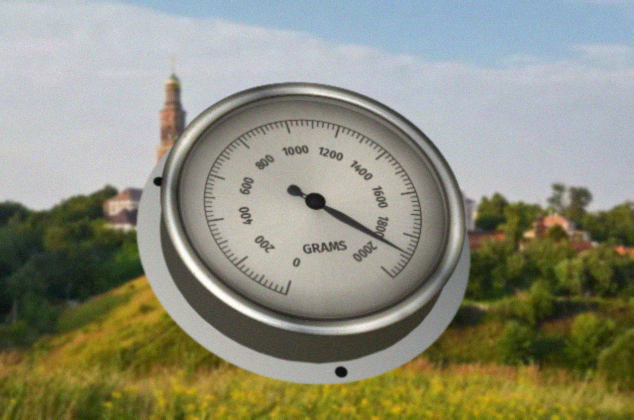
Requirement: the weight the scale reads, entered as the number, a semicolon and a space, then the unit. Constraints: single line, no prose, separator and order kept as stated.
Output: 1900; g
